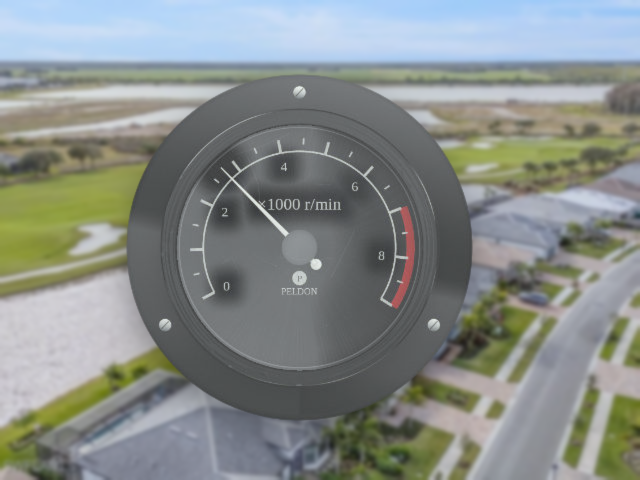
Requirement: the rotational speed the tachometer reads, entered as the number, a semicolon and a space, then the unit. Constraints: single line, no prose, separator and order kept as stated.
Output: 2750; rpm
